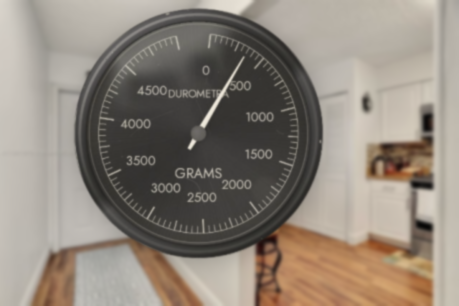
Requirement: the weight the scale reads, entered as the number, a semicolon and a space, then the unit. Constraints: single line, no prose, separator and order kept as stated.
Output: 350; g
